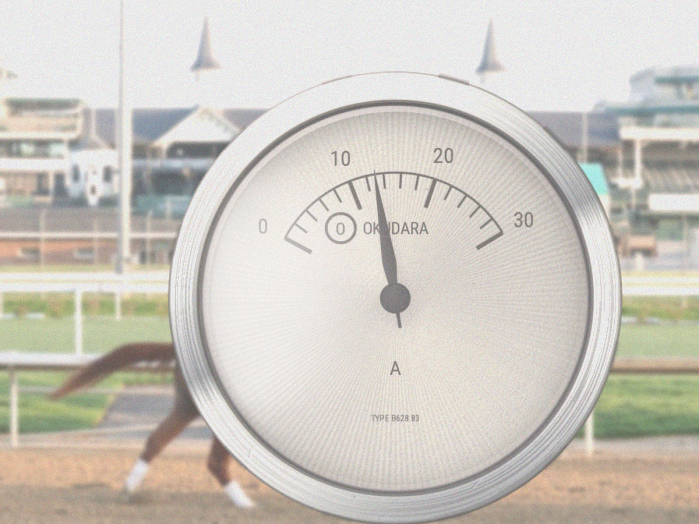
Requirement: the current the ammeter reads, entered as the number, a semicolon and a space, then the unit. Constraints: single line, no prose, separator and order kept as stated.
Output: 13; A
